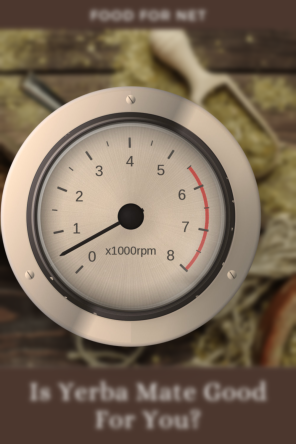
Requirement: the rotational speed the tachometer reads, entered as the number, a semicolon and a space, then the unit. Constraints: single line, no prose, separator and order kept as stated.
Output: 500; rpm
